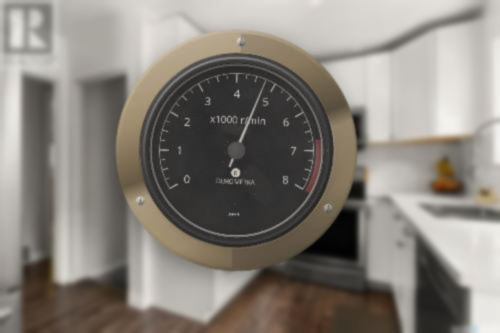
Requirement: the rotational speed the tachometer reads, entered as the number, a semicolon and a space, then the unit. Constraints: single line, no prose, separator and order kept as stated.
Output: 4750; rpm
